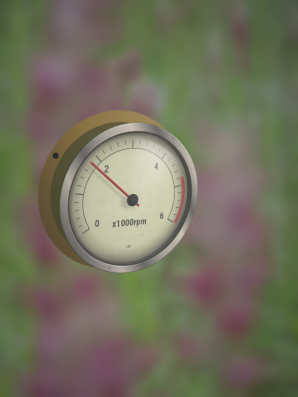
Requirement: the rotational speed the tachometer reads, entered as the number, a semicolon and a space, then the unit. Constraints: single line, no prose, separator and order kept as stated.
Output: 1800; rpm
